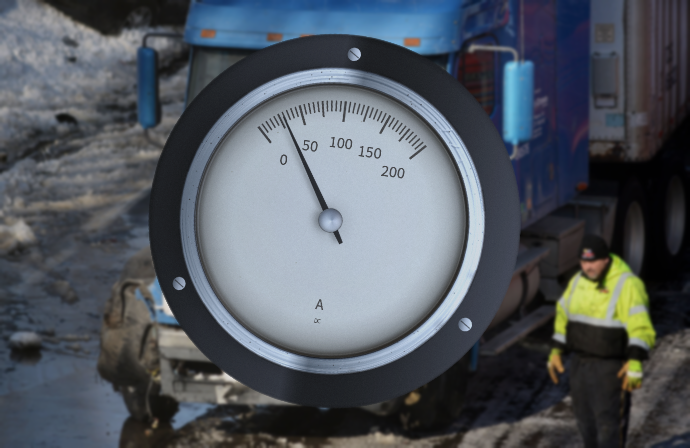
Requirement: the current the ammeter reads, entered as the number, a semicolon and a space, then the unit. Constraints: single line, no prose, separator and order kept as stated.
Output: 30; A
